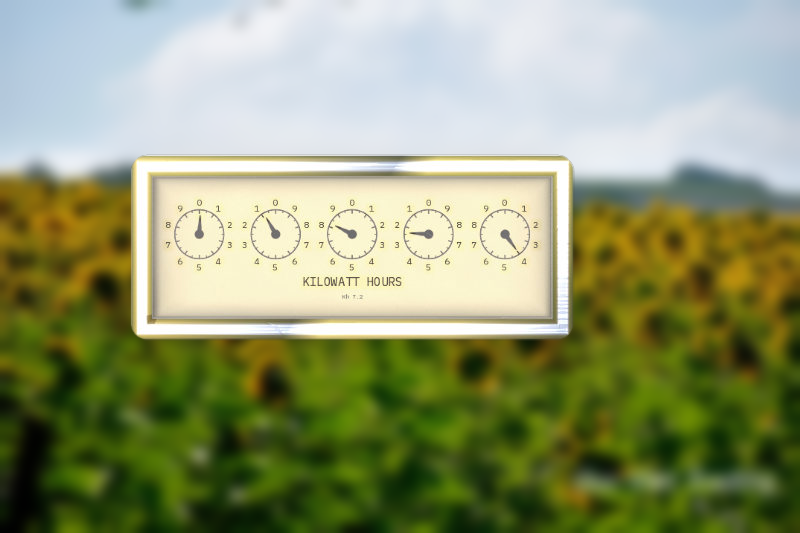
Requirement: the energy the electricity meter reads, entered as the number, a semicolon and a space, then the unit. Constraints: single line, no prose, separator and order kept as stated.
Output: 824; kWh
